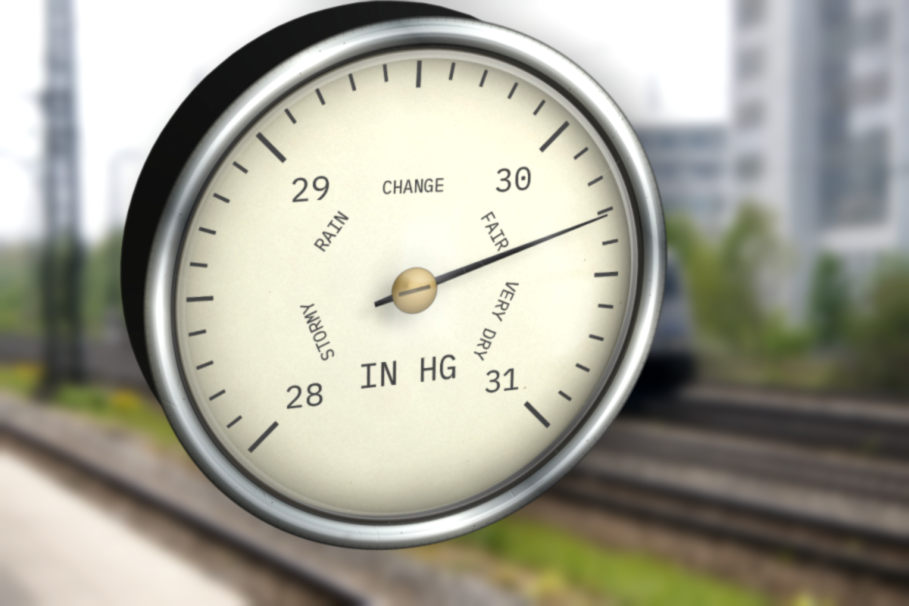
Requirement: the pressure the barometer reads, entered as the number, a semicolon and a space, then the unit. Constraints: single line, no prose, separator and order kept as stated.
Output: 30.3; inHg
